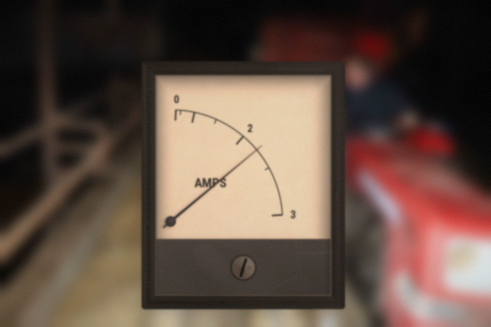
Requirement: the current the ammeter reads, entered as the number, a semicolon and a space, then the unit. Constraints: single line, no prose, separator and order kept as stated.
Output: 2.25; A
